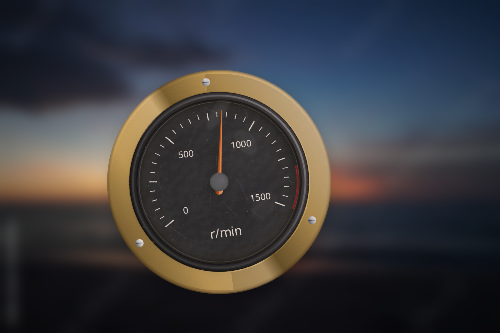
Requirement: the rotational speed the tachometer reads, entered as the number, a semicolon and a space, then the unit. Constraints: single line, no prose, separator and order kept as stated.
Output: 825; rpm
